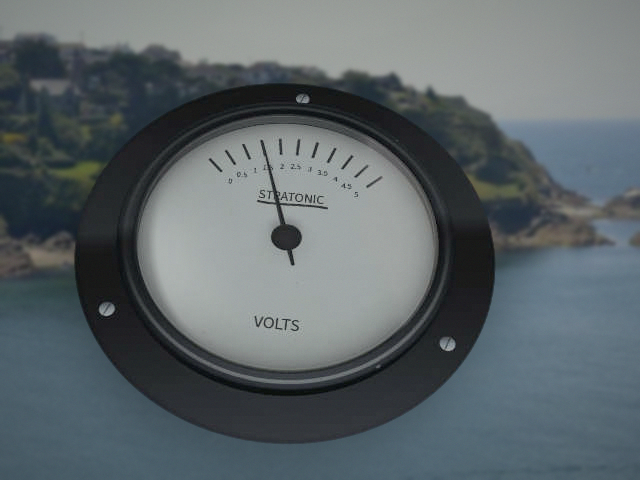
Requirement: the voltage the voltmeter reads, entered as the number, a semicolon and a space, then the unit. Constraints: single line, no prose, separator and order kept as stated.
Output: 1.5; V
